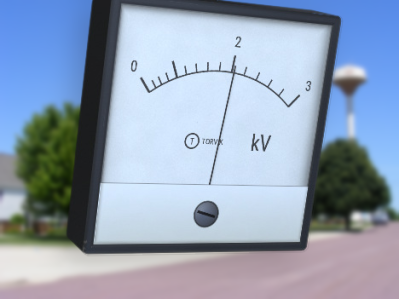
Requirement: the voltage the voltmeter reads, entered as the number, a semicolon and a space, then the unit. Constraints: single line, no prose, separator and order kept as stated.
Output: 2; kV
